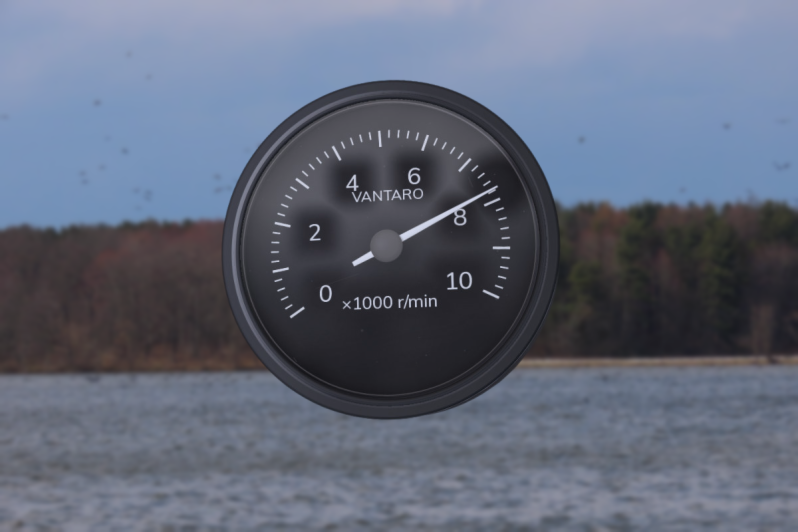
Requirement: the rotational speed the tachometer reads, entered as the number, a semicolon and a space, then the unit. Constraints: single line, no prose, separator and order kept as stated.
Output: 7800; rpm
